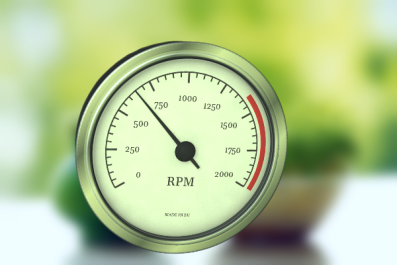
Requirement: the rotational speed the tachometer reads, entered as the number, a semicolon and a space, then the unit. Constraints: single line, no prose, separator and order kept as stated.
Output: 650; rpm
